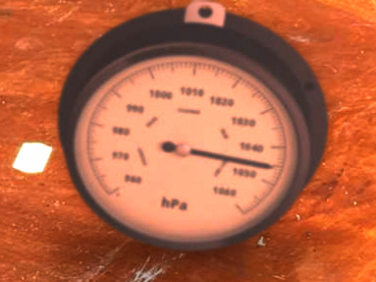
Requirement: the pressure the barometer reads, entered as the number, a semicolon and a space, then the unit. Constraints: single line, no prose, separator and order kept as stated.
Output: 1045; hPa
